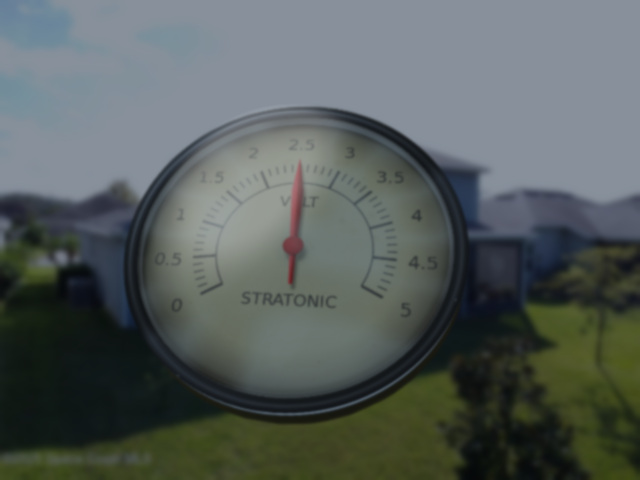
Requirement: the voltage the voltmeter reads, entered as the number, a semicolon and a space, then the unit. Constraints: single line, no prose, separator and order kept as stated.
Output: 2.5; V
